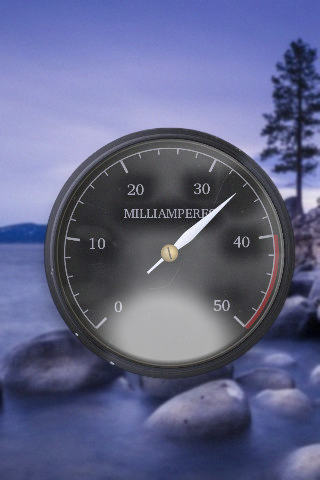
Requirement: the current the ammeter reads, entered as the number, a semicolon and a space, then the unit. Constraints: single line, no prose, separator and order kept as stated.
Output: 34; mA
